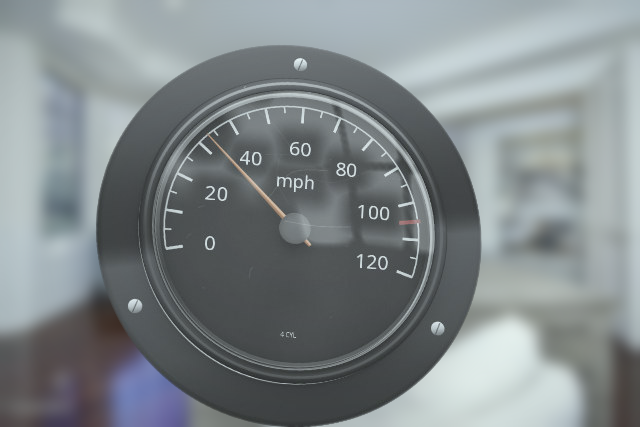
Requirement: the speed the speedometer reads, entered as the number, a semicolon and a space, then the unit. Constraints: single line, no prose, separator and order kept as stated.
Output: 32.5; mph
